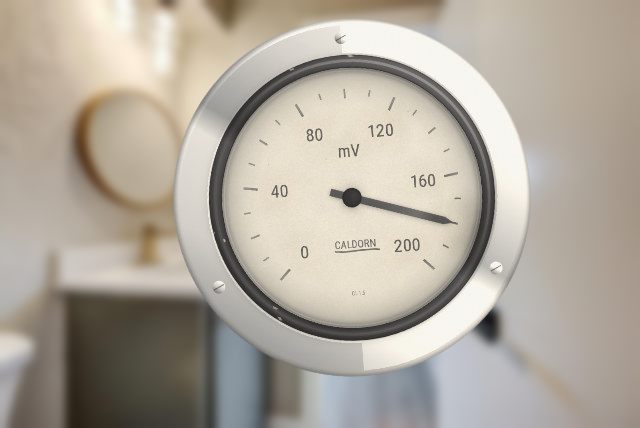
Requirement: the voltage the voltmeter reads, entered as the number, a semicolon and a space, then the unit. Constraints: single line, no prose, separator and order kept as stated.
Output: 180; mV
